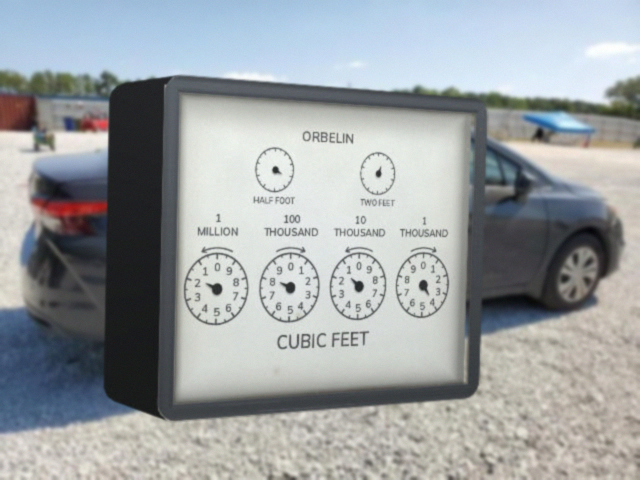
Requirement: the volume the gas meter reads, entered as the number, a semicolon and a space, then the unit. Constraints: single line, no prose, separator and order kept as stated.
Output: 181400; ft³
